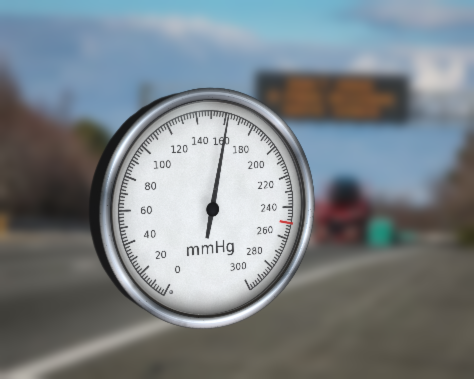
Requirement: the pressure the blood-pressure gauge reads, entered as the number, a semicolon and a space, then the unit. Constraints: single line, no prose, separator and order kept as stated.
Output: 160; mmHg
